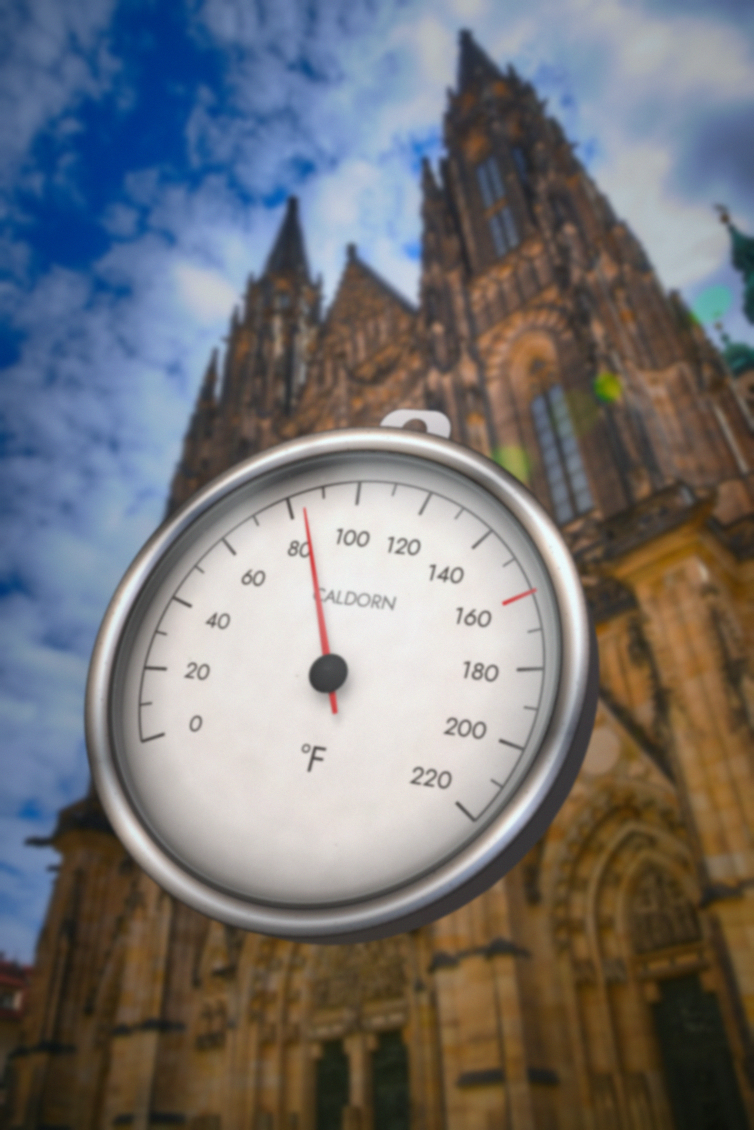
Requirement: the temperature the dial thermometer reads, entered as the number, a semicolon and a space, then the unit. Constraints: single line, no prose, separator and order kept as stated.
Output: 85; °F
